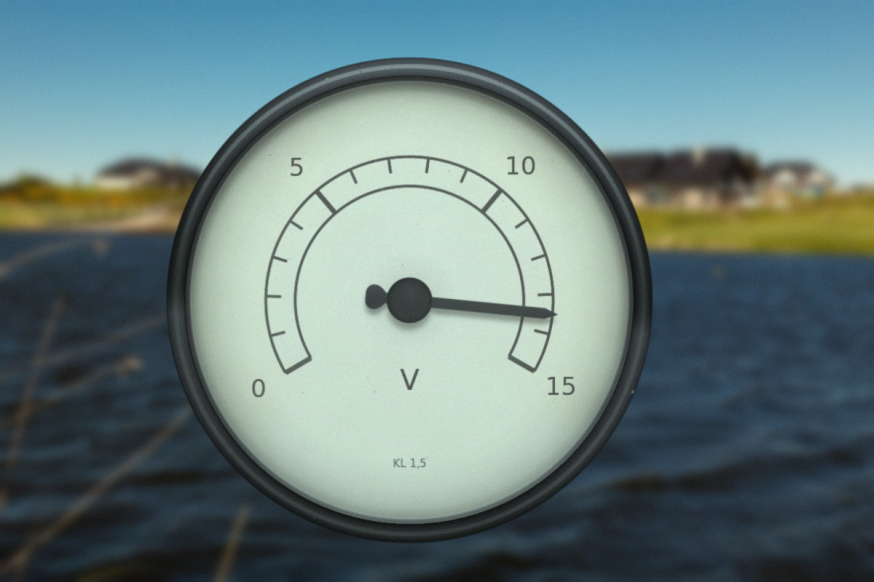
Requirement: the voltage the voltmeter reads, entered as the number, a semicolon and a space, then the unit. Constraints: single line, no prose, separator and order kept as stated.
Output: 13.5; V
